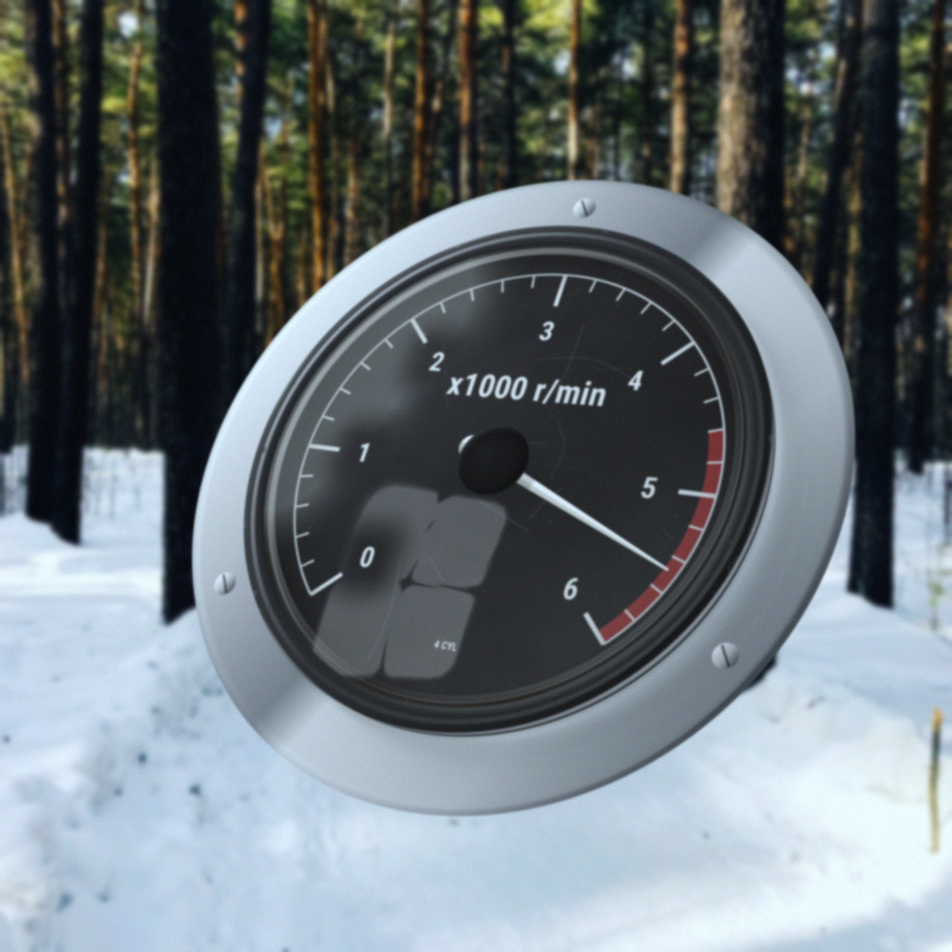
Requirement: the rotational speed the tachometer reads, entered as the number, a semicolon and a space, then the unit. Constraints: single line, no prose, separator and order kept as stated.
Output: 5500; rpm
